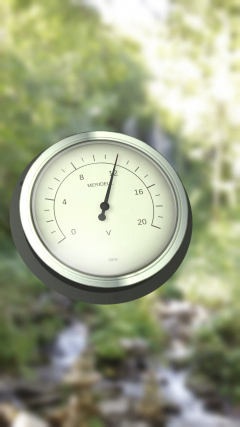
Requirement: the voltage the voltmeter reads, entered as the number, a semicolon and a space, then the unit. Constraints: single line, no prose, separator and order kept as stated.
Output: 12; V
